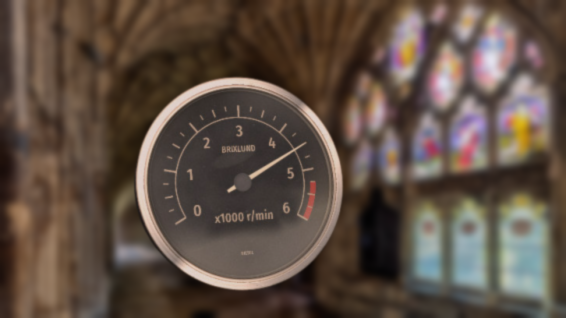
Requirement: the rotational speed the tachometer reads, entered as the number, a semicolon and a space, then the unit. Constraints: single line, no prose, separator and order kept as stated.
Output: 4500; rpm
